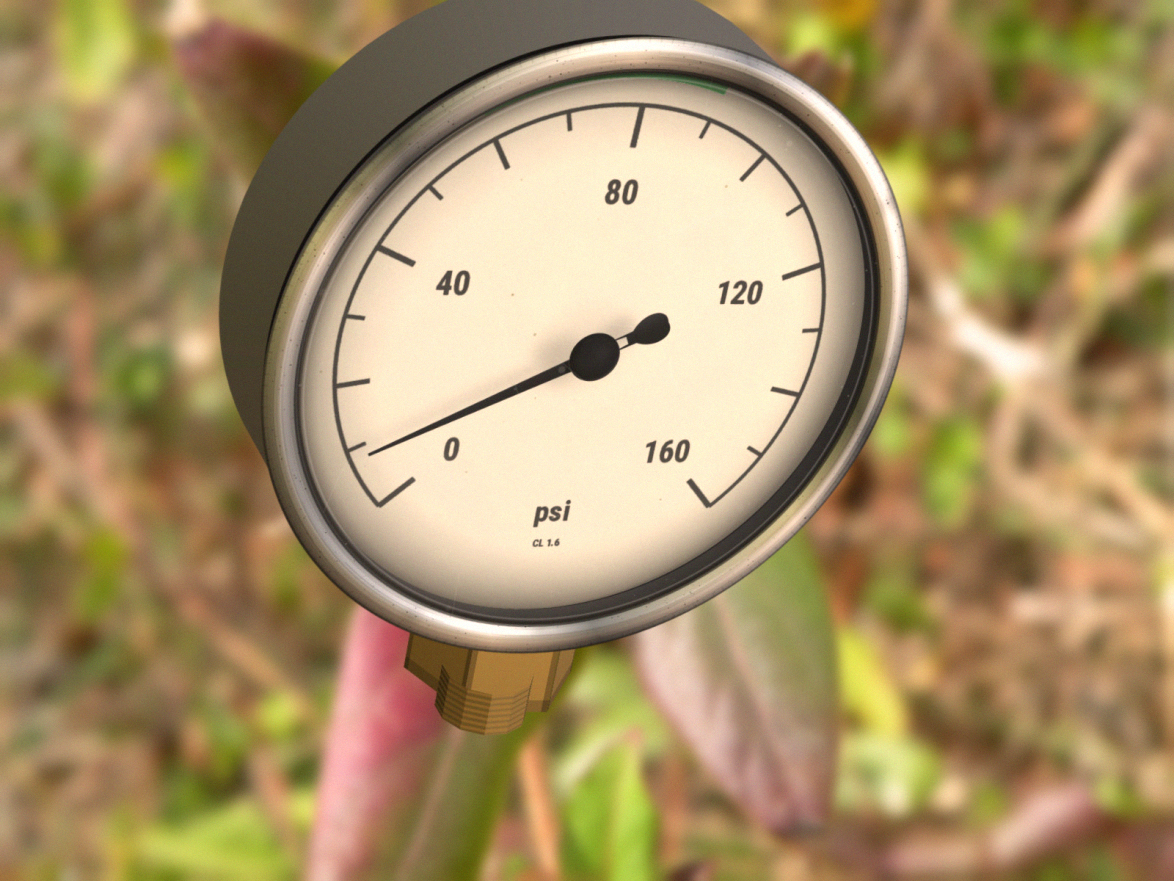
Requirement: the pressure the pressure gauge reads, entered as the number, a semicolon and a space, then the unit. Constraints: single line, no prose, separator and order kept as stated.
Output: 10; psi
